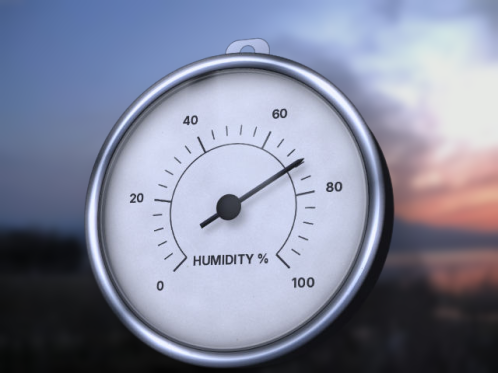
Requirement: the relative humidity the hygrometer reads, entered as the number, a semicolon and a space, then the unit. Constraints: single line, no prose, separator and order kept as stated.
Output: 72; %
